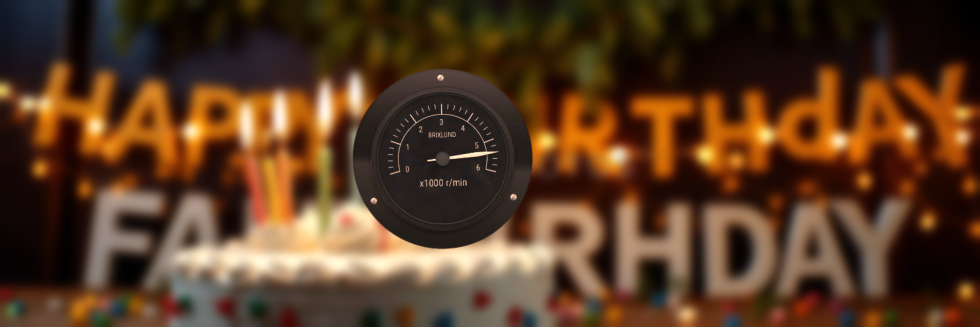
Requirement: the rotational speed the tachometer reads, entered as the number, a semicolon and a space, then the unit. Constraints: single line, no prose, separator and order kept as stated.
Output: 5400; rpm
